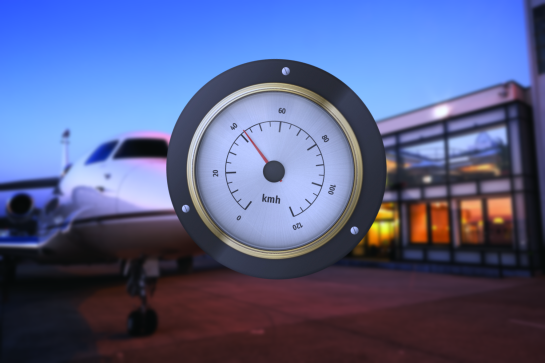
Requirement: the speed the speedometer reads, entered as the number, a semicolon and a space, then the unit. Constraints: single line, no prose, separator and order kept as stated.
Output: 42.5; km/h
